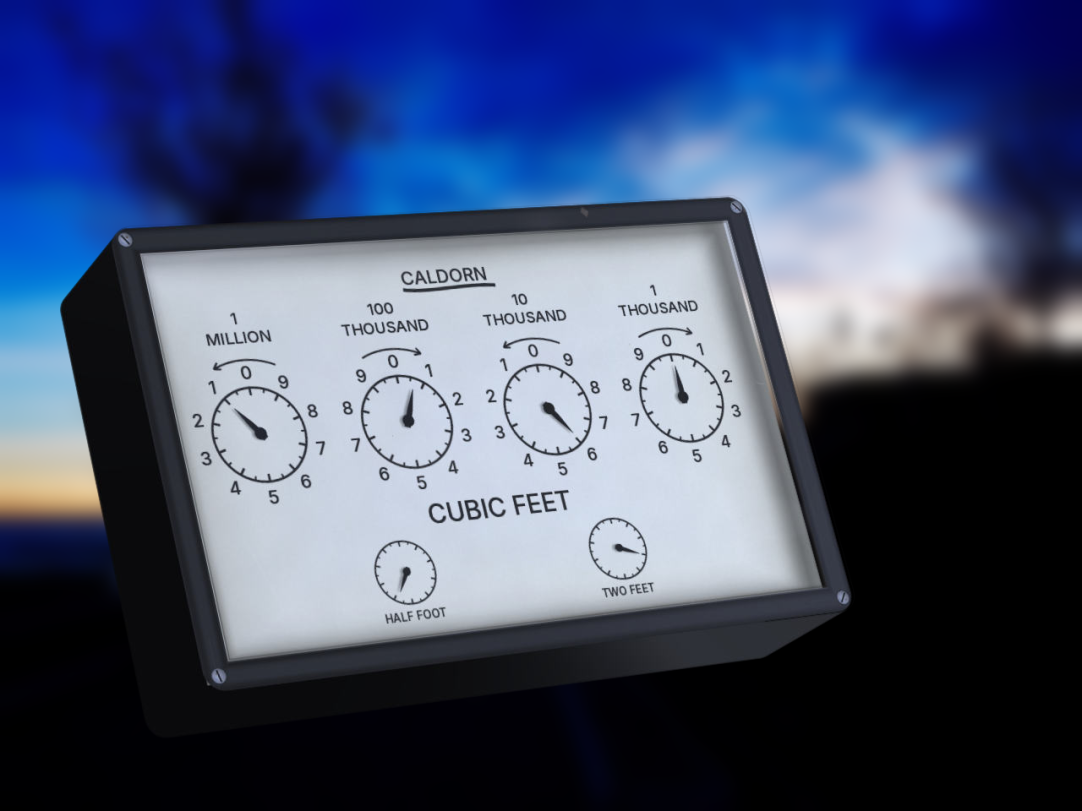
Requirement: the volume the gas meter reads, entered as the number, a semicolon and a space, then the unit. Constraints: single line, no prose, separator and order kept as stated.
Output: 106000; ft³
